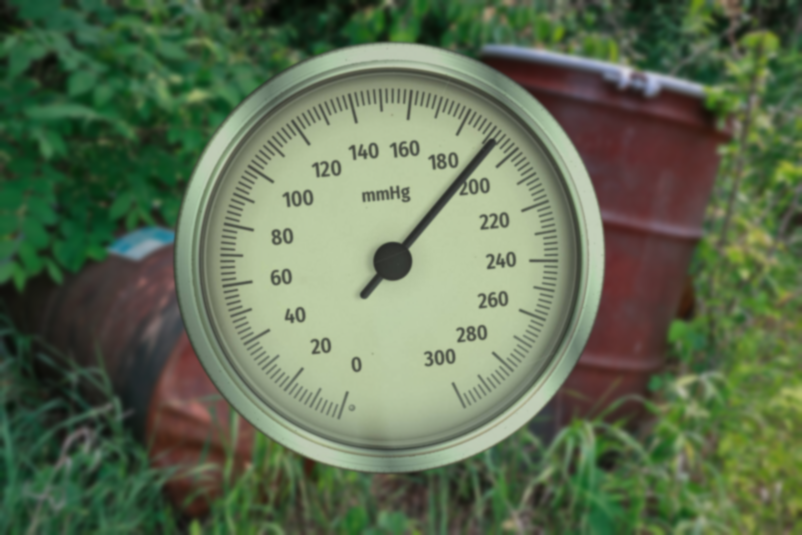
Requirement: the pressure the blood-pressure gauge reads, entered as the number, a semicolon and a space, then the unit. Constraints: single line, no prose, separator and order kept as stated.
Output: 192; mmHg
